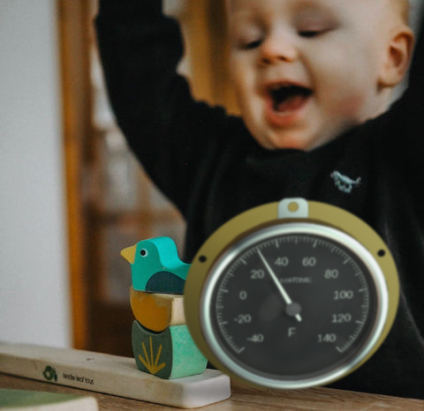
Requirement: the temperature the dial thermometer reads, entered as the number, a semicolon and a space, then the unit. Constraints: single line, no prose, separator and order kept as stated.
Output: 30; °F
